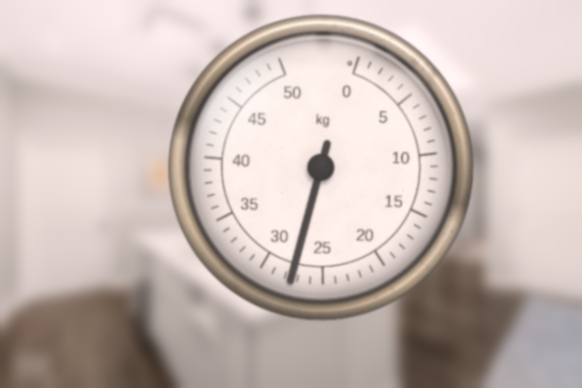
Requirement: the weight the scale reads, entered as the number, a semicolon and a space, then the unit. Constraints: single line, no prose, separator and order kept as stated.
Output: 27.5; kg
